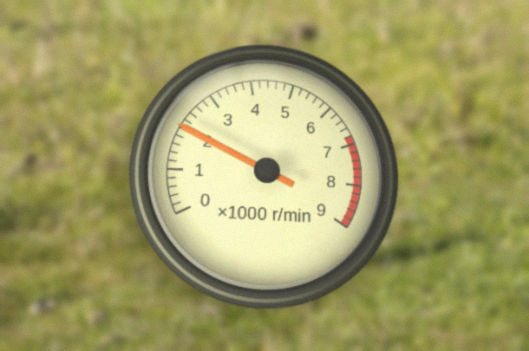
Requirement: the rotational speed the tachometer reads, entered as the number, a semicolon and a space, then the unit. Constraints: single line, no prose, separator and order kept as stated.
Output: 2000; rpm
